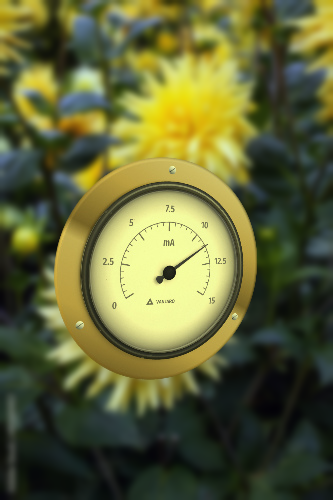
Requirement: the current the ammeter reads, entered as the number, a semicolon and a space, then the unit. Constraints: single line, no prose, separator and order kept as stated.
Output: 11; mA
